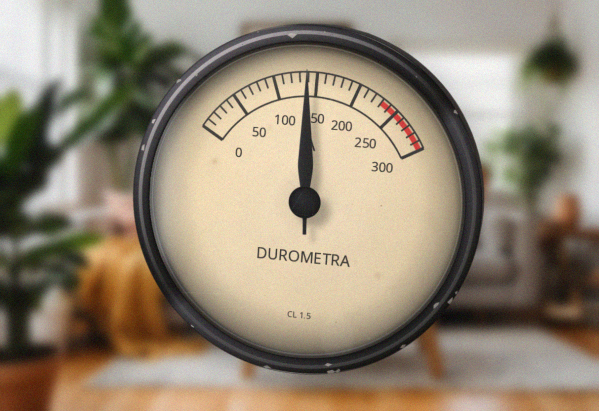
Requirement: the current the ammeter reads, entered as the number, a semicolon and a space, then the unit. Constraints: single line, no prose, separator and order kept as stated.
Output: 140; A
